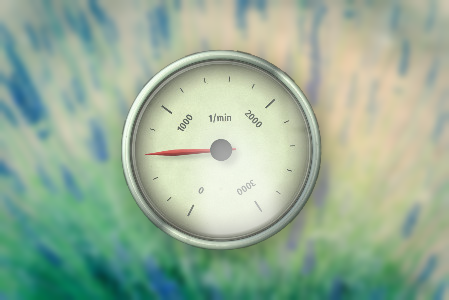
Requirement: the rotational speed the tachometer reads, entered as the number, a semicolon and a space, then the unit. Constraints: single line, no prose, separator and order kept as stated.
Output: 600; rpm
